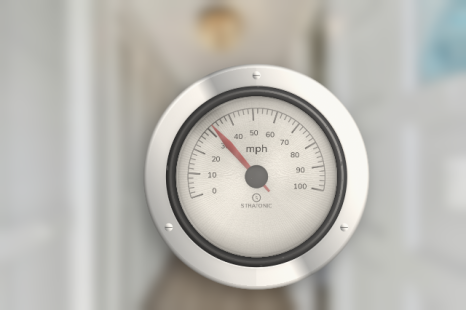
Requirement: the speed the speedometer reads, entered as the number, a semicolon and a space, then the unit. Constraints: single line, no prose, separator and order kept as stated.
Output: 32; mph
